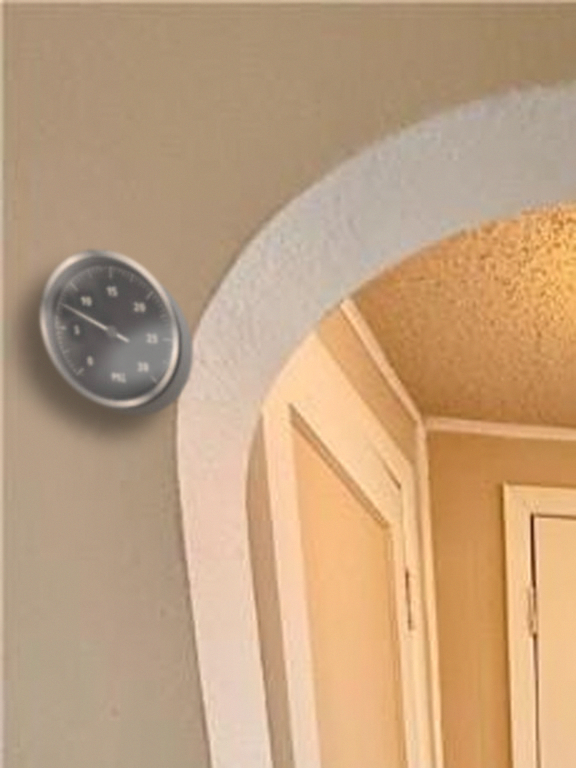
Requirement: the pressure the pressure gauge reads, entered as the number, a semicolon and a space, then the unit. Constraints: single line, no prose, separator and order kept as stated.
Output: 7.5; psi
